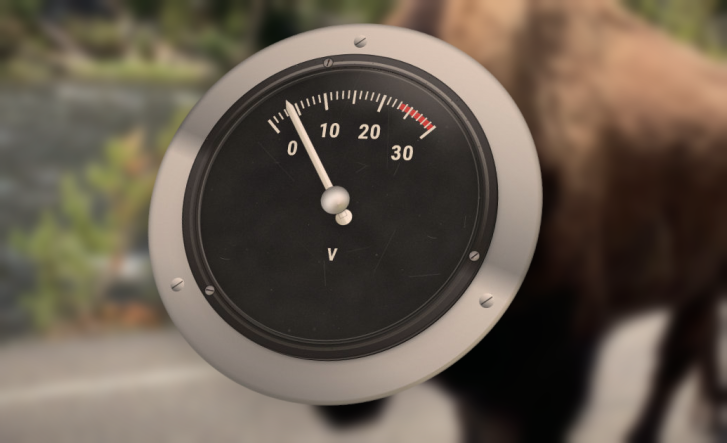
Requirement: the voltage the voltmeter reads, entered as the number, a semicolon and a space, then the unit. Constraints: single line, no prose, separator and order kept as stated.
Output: 4; V
